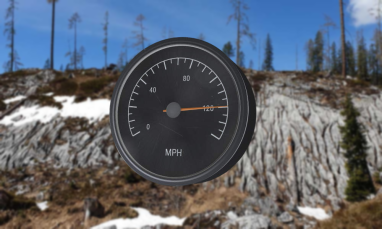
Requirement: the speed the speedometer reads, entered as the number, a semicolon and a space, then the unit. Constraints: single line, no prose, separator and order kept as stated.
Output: 120; mph
